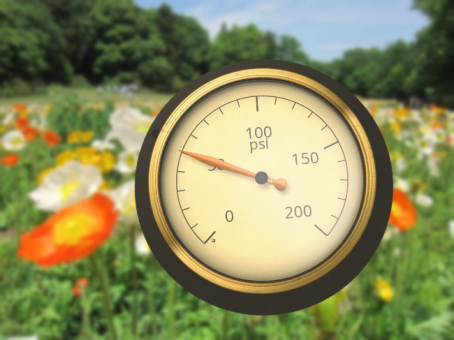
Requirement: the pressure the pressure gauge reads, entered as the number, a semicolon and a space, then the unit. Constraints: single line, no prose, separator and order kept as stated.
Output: 50; psi
